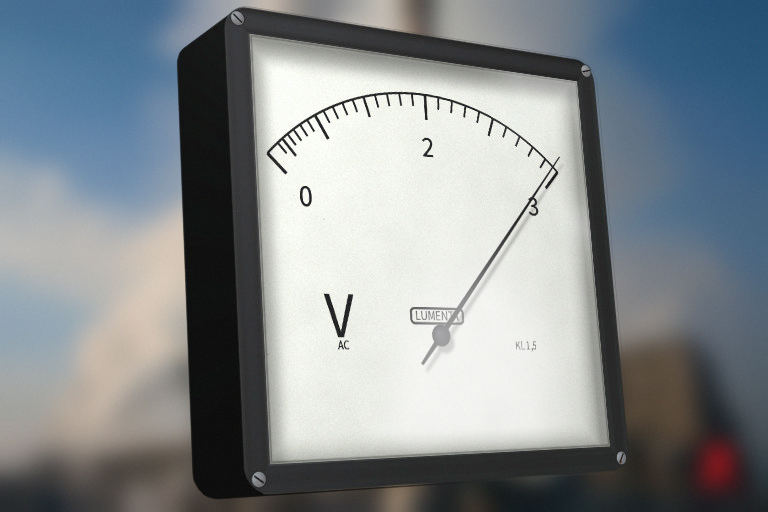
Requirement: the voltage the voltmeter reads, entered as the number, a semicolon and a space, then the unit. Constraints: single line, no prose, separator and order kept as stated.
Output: 2.95; V
